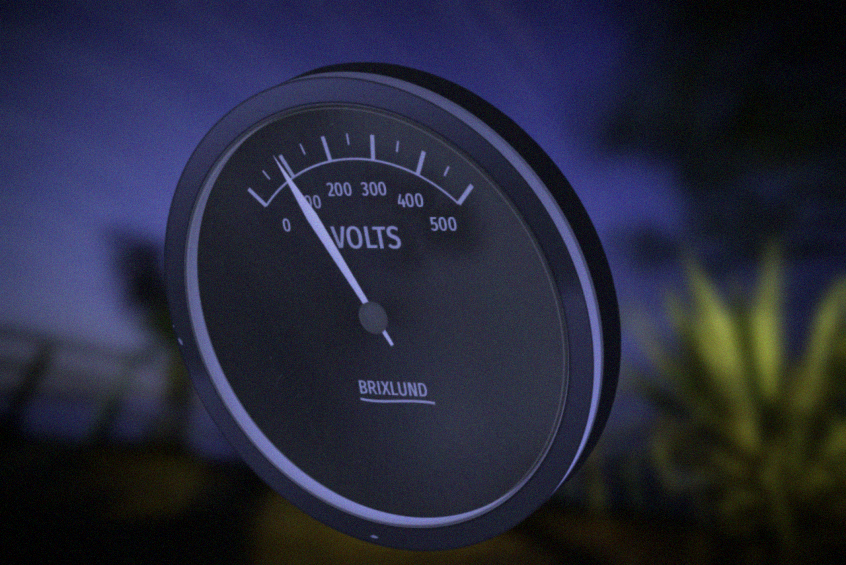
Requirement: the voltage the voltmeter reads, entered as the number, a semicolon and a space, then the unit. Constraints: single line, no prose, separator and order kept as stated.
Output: 100; V
